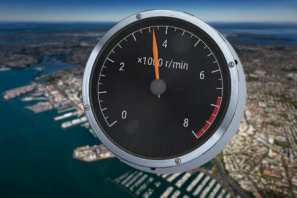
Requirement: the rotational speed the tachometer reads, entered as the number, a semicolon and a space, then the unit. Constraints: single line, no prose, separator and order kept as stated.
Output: 3625; rpm
